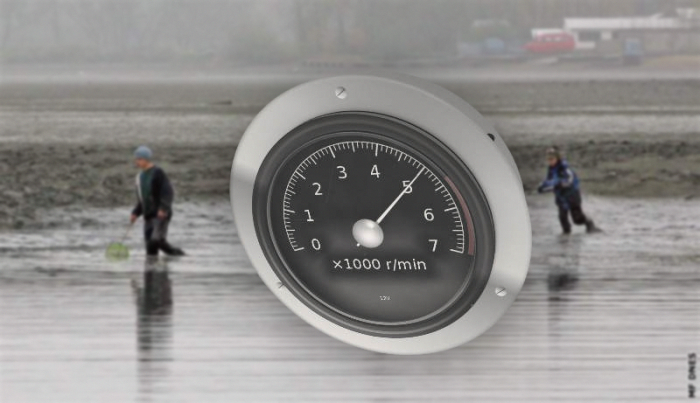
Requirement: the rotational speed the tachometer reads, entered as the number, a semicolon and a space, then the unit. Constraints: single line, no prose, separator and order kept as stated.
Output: 5000; rpm
